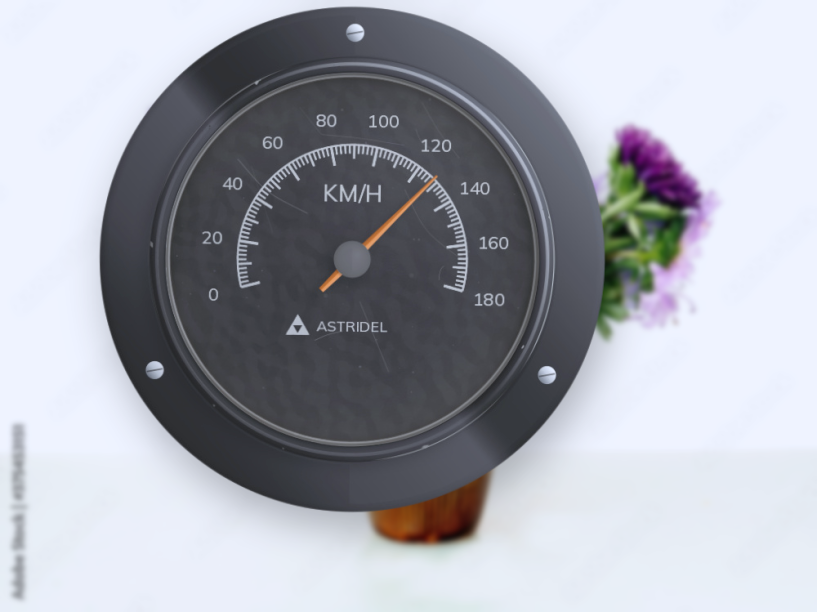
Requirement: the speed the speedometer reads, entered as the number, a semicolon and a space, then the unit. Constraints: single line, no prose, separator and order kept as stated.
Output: 128; km/h
